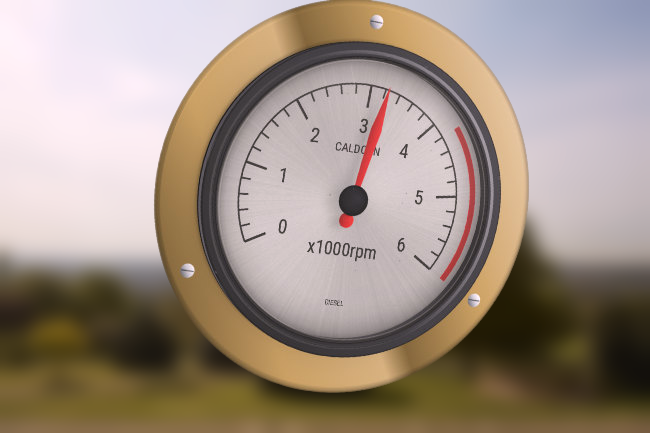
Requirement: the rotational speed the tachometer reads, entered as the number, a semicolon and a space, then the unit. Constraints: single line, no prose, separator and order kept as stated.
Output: 3200; rpm
